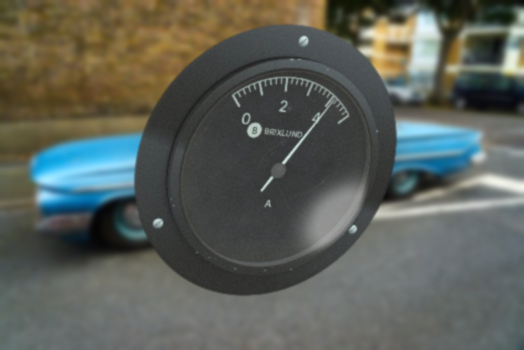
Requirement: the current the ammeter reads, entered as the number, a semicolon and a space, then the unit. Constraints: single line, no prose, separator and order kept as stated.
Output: 4; A
